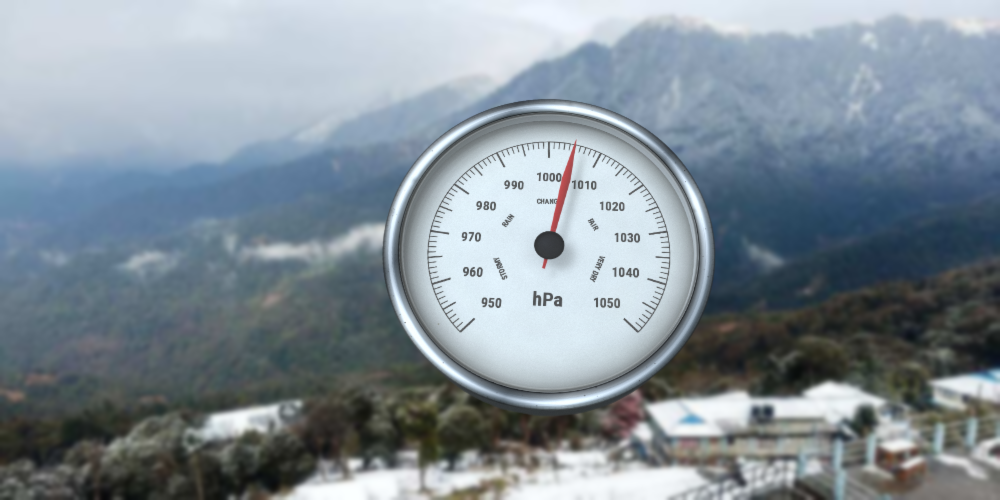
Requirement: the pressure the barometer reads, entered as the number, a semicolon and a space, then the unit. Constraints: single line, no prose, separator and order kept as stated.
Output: 1005; hPa
